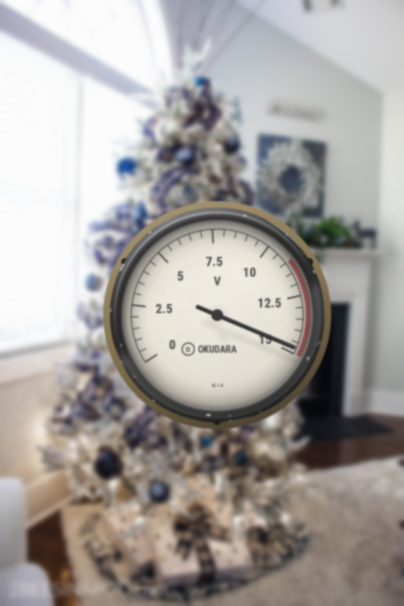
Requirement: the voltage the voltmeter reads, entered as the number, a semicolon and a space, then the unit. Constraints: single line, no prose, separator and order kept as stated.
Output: 14.75; V
